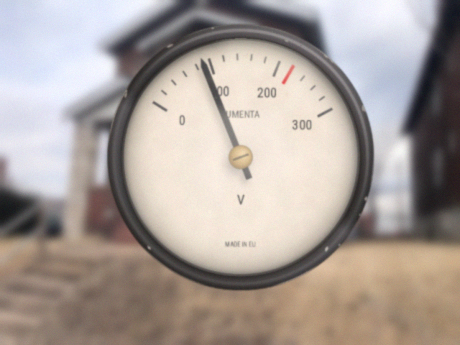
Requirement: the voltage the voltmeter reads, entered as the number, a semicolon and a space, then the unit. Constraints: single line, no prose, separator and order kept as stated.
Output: 90; V
